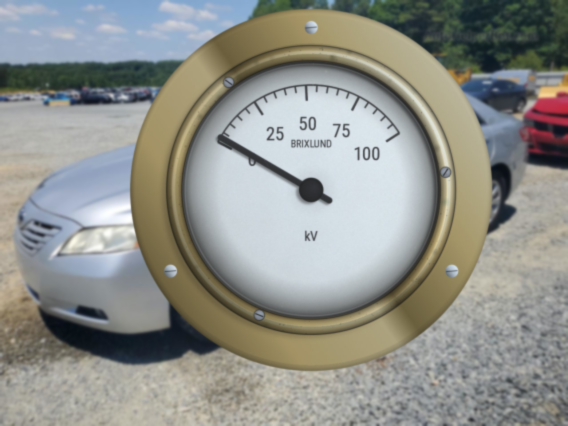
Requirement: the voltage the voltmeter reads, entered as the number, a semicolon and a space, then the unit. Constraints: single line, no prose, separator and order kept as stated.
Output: 2.5; kV
